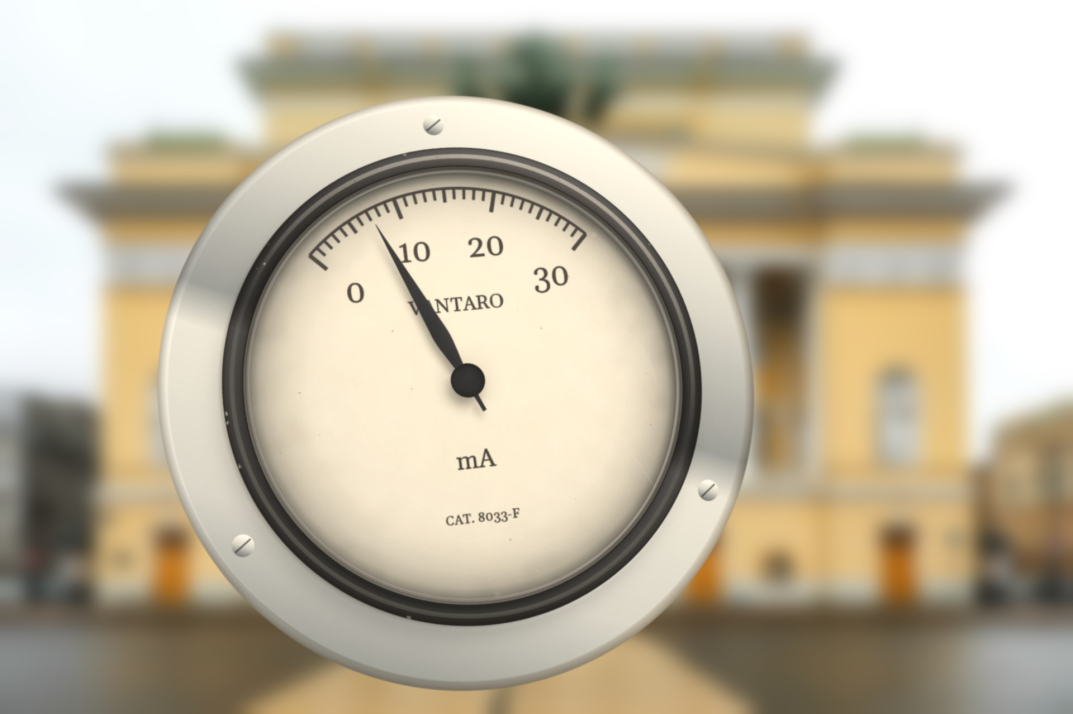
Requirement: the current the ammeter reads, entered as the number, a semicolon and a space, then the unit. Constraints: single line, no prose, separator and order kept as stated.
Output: 7; mA
